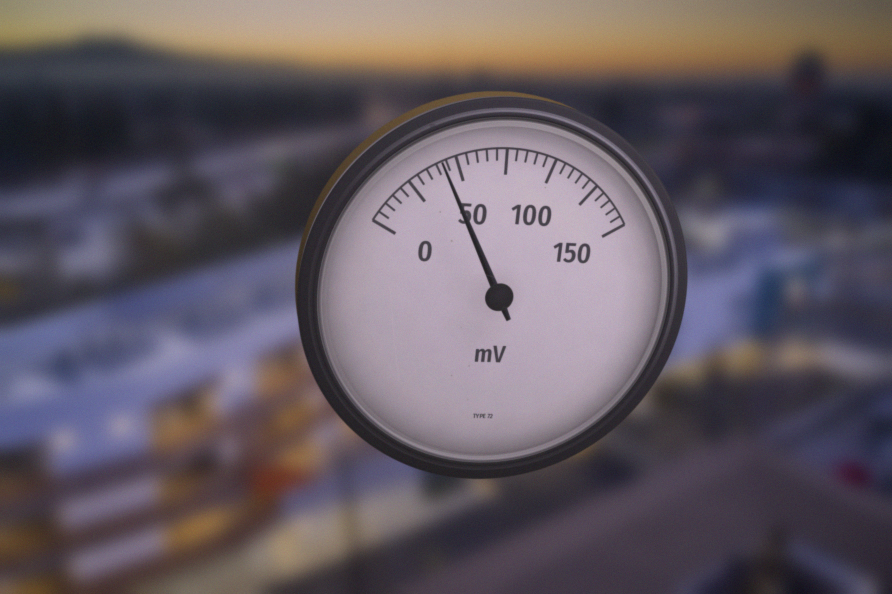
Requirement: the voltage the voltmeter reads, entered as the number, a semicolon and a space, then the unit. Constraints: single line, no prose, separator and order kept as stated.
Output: 42.5; mV
